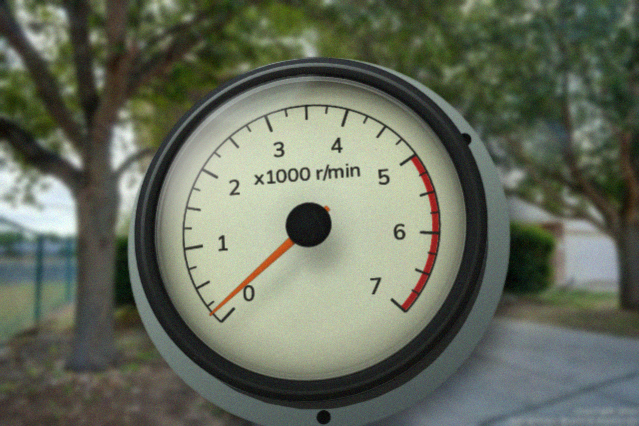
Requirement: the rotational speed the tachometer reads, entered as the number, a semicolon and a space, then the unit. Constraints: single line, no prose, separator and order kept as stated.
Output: 125; rpm
